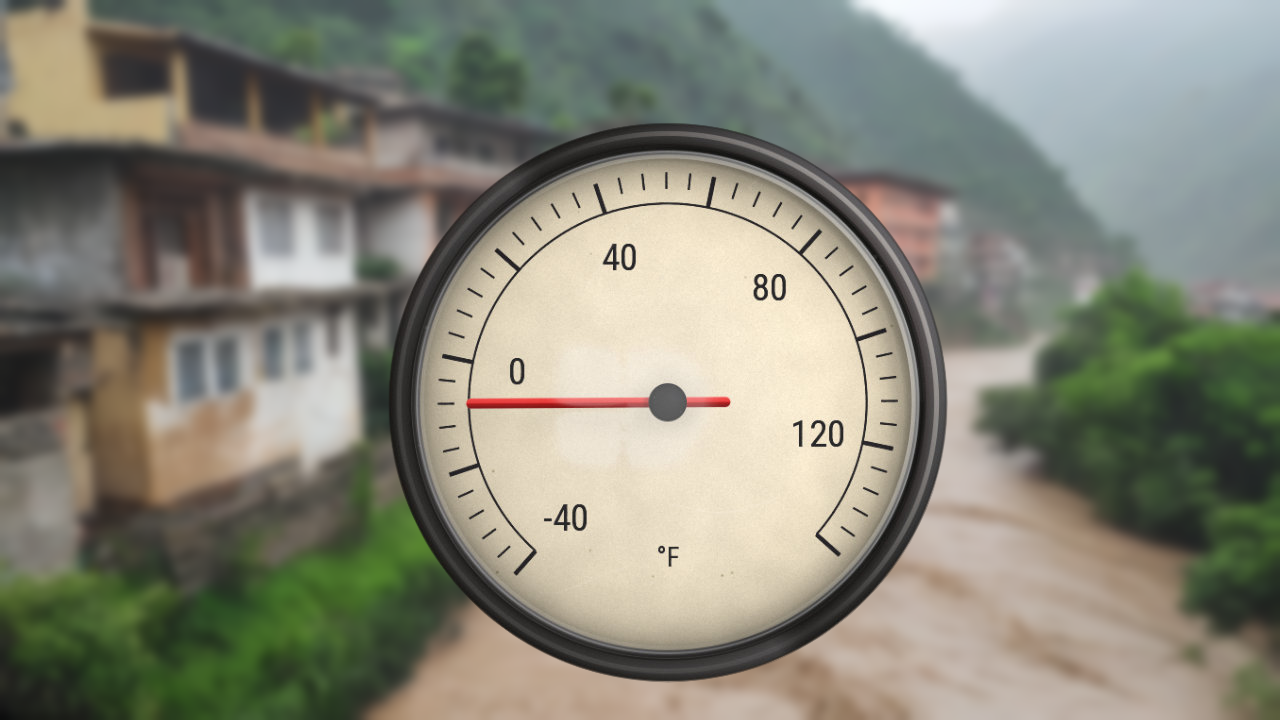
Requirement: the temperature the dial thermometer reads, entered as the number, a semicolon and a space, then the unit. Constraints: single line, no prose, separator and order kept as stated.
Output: -8; °F
